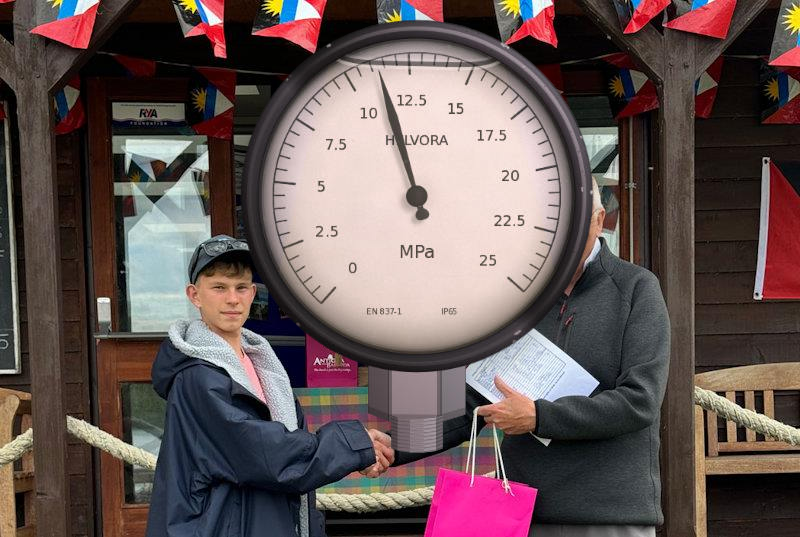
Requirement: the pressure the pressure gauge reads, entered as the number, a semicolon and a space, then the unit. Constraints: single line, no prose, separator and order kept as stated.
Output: 11.25; MPa
